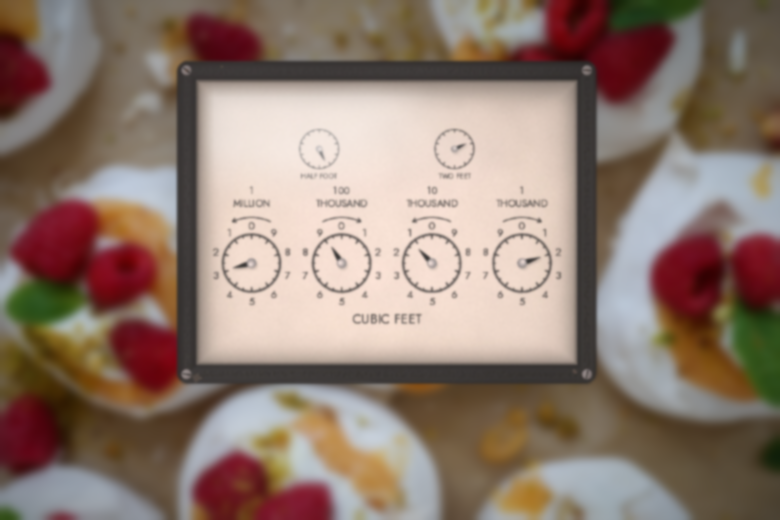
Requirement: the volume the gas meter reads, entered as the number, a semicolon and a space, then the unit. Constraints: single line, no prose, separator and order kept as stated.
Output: 291200; ft³
